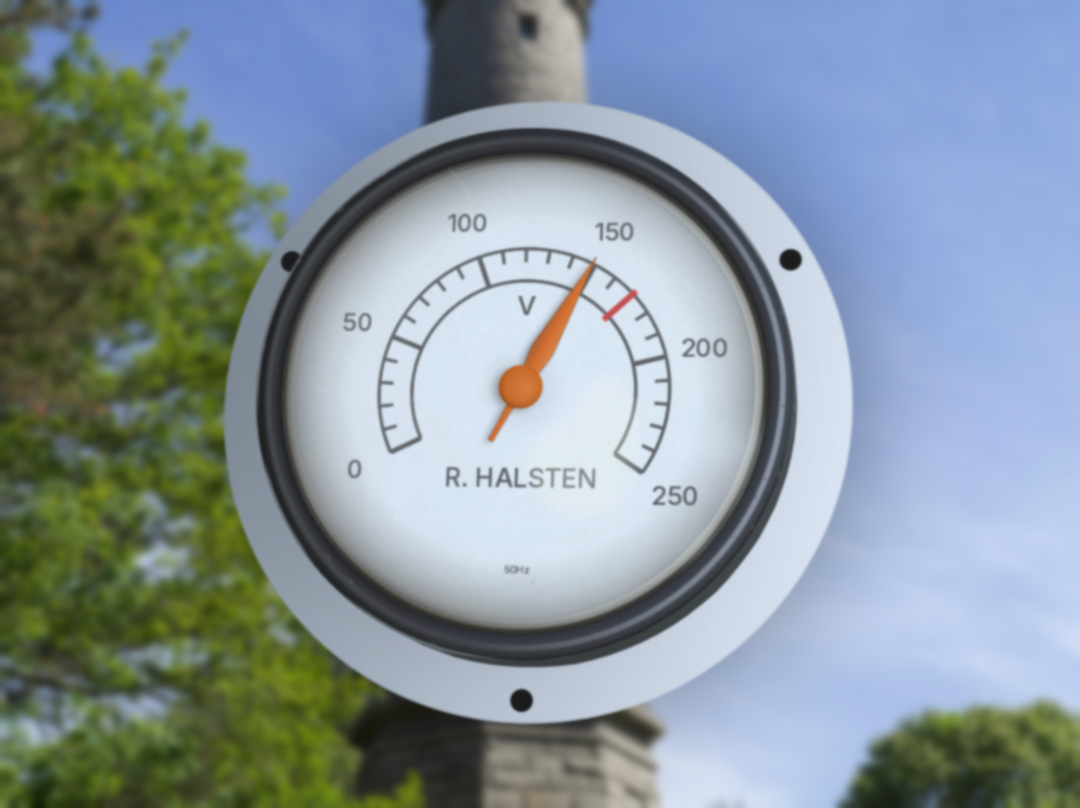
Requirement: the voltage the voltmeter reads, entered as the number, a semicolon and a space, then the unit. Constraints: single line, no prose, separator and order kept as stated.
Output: 150; V
